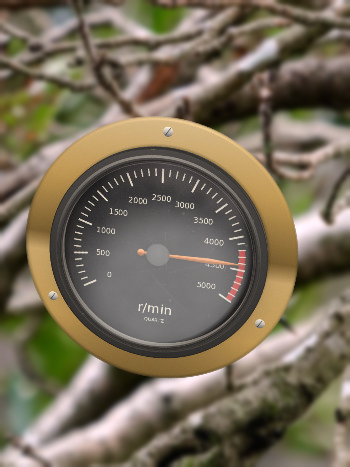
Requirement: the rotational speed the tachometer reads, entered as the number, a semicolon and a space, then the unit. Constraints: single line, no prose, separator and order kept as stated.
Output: 4400; rpm
